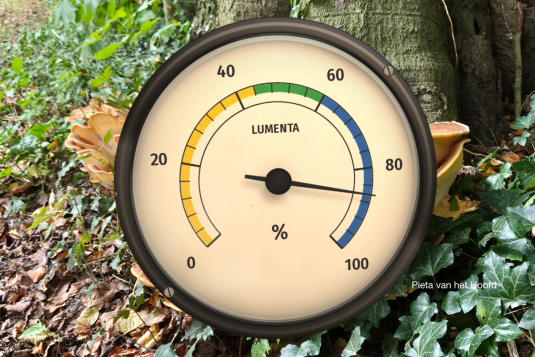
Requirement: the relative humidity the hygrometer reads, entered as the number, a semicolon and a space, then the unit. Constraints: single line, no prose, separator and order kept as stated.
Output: 86; %
